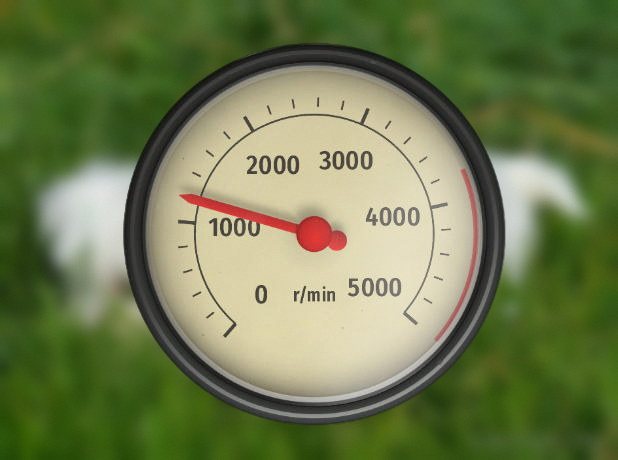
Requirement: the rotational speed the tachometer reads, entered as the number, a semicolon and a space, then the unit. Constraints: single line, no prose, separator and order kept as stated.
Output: 1200; rpm
